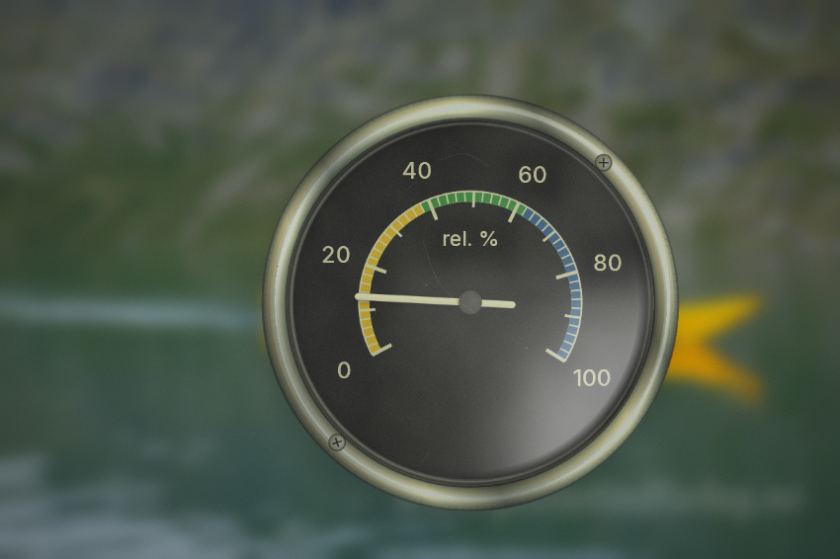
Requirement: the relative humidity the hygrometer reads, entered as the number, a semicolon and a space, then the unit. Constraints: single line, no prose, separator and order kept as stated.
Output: 13; %
